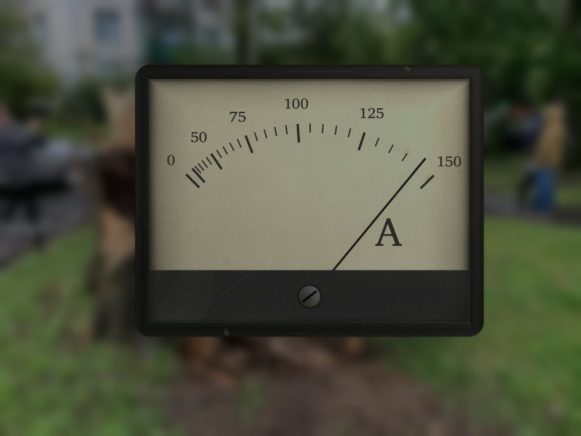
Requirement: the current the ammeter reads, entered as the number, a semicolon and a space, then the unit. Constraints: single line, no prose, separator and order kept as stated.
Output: 145; A
